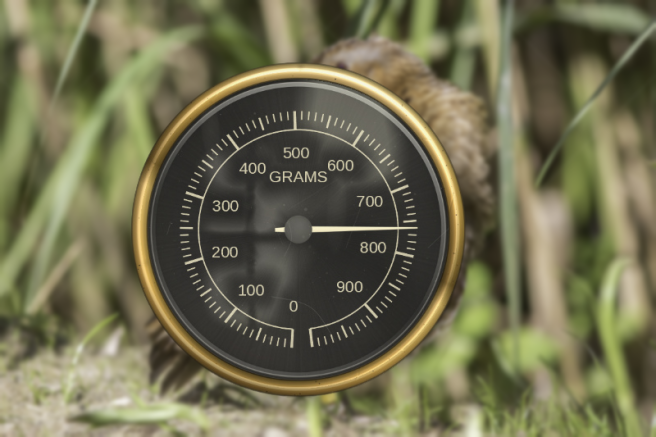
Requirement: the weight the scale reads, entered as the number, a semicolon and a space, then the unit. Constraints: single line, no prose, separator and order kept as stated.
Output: 760; g
